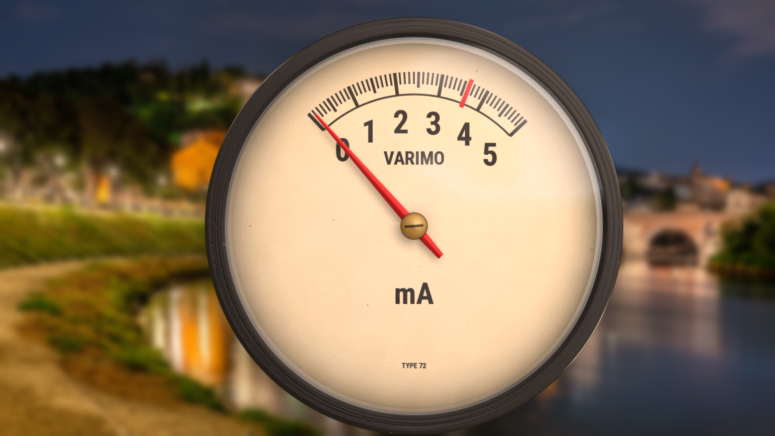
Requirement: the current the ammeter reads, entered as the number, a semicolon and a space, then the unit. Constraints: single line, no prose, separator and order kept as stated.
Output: 0.1; mA
